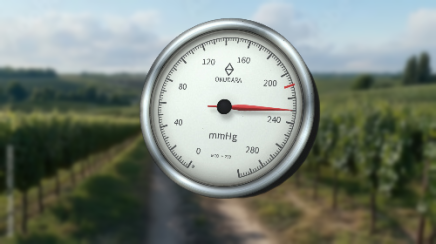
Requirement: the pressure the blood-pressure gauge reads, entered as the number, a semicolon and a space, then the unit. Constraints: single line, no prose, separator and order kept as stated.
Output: 230; mmHg
